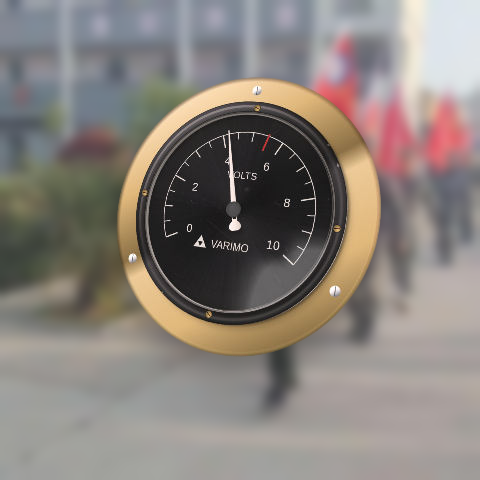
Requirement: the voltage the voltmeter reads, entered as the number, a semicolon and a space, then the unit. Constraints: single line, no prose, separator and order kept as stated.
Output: 4.25; V
